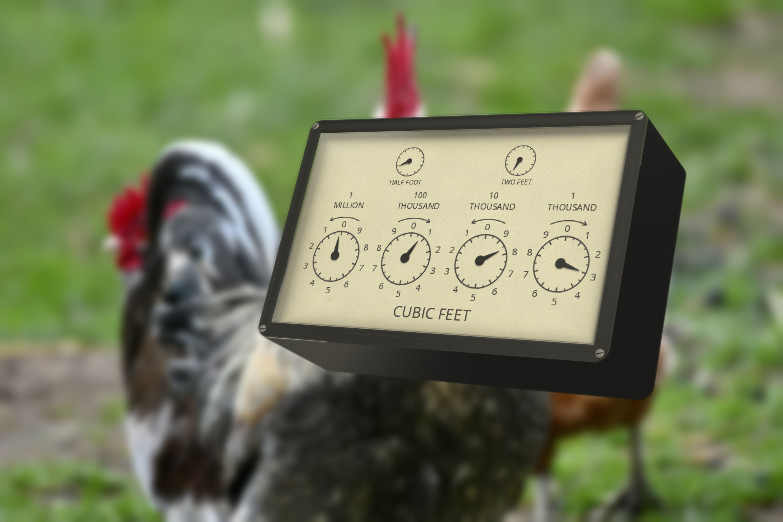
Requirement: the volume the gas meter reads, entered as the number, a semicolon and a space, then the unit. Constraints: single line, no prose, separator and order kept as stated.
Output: 8300; ft³
